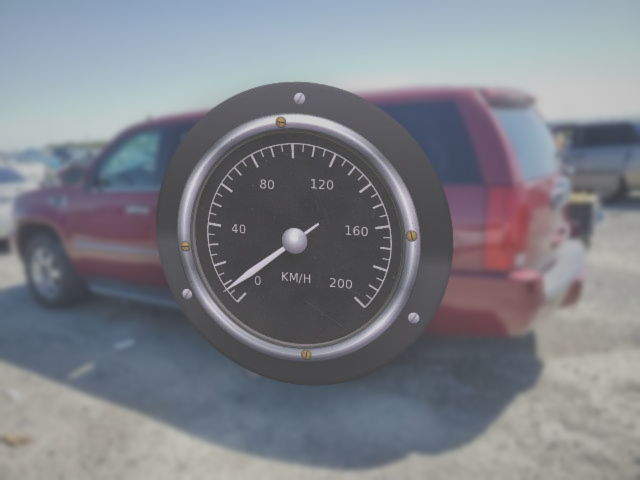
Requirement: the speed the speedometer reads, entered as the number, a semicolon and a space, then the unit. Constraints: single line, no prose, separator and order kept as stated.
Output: 7.5; km/h
